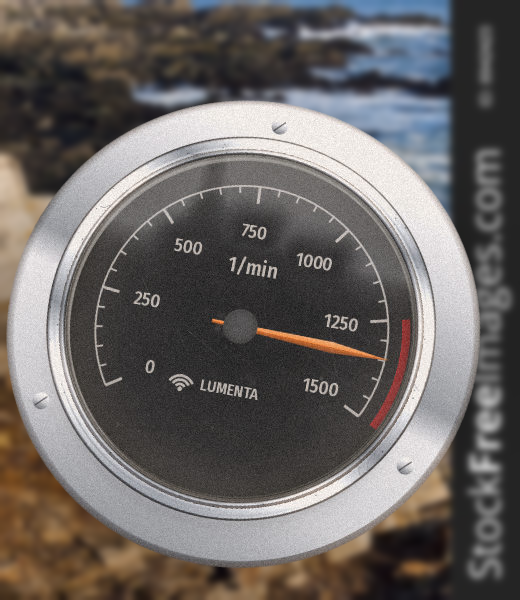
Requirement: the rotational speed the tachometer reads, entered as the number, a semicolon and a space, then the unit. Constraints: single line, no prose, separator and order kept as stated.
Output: 1350; rpm
